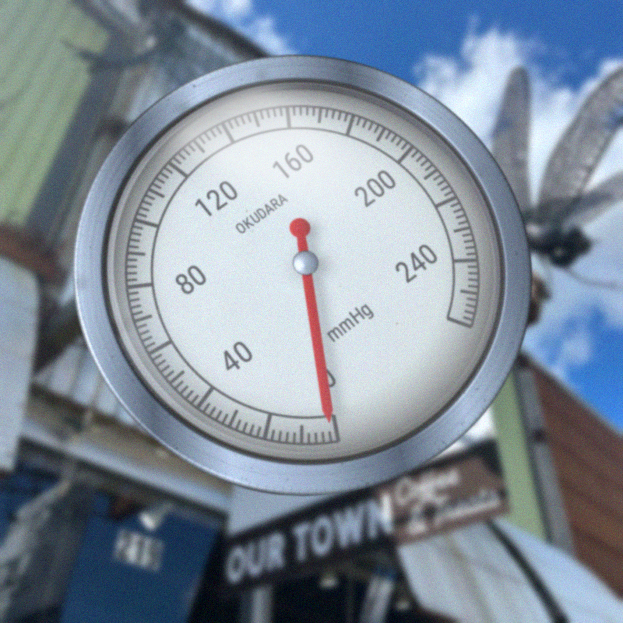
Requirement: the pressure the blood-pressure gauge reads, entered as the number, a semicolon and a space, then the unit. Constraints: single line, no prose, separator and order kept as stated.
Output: 2; mmHg
